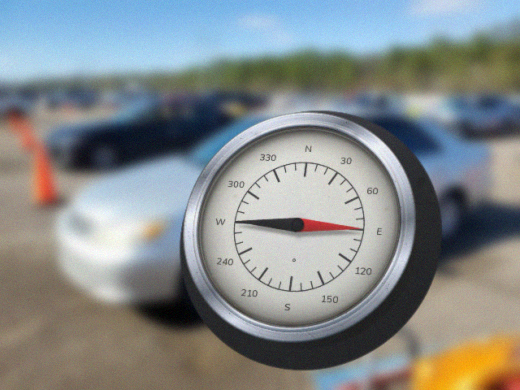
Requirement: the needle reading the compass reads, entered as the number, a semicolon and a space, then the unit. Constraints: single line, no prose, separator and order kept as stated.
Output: 90; °
